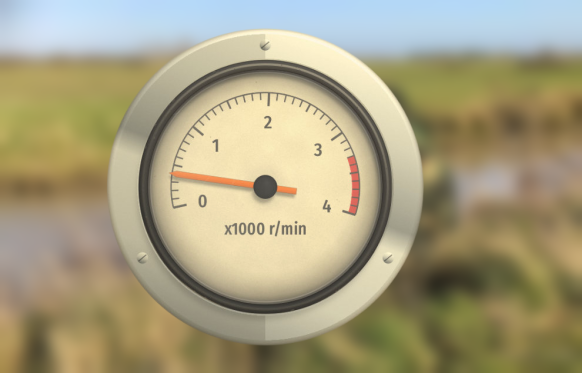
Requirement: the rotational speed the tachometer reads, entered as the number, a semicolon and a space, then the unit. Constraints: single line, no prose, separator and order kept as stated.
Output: 400; rpm
